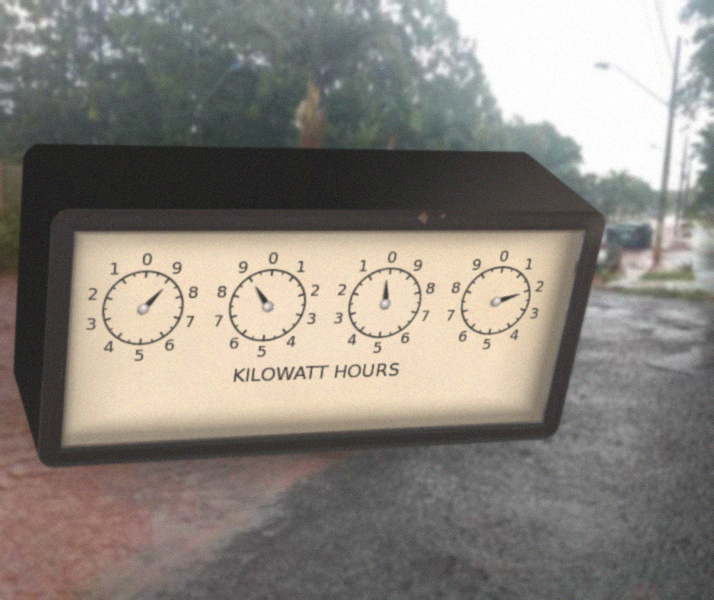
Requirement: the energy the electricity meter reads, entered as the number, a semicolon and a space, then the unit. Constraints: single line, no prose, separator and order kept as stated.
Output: 8902; kWh
